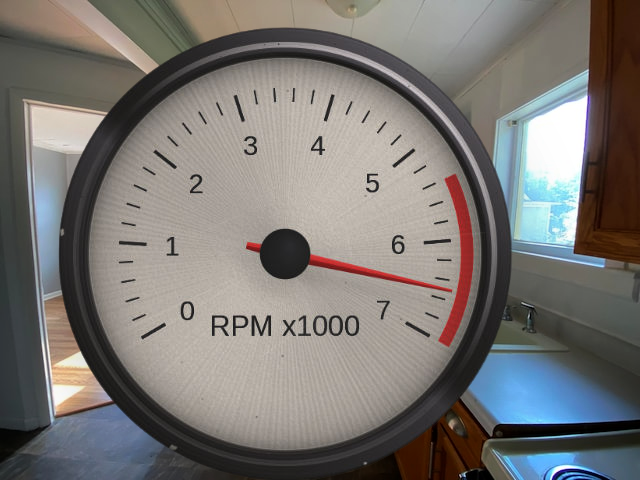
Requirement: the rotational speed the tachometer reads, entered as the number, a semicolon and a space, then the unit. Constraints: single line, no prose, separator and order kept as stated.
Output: 6500; rpm
